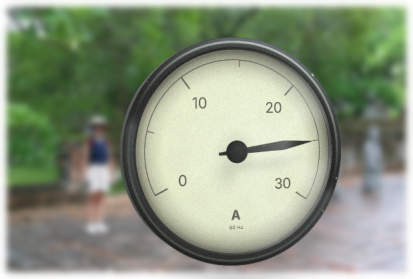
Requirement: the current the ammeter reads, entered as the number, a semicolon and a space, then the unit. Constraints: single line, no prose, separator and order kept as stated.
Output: 25; A
